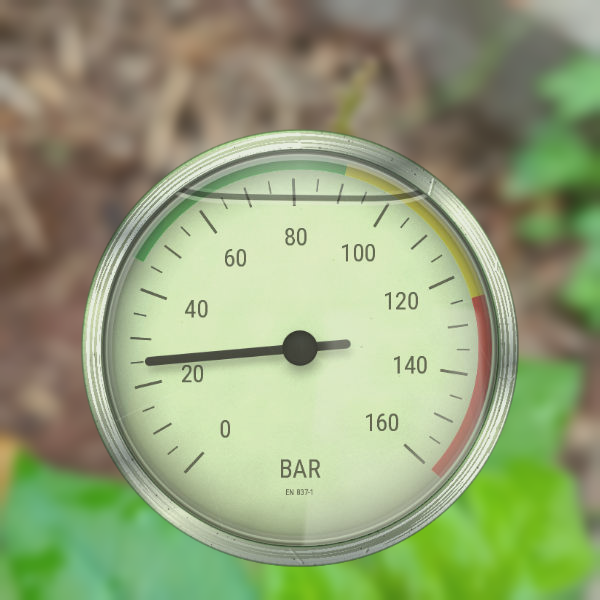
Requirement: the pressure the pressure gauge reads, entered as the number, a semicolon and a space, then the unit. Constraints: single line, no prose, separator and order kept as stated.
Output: 25; bar
